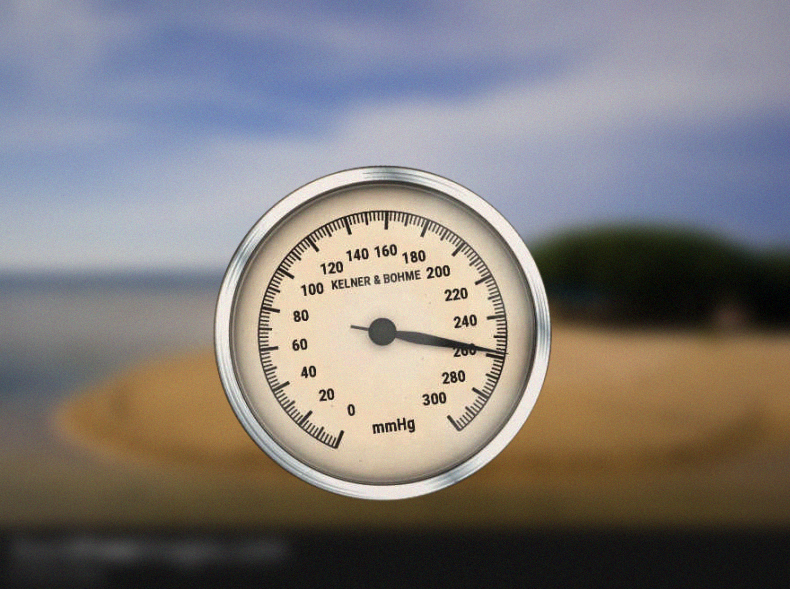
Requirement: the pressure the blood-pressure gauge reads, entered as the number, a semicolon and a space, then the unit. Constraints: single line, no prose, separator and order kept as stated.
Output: 258; mmHg
